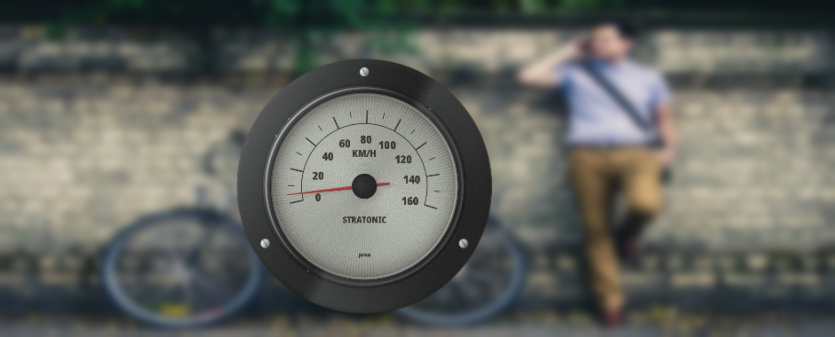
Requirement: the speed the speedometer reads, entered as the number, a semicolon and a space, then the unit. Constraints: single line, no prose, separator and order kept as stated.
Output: 5; km/h
